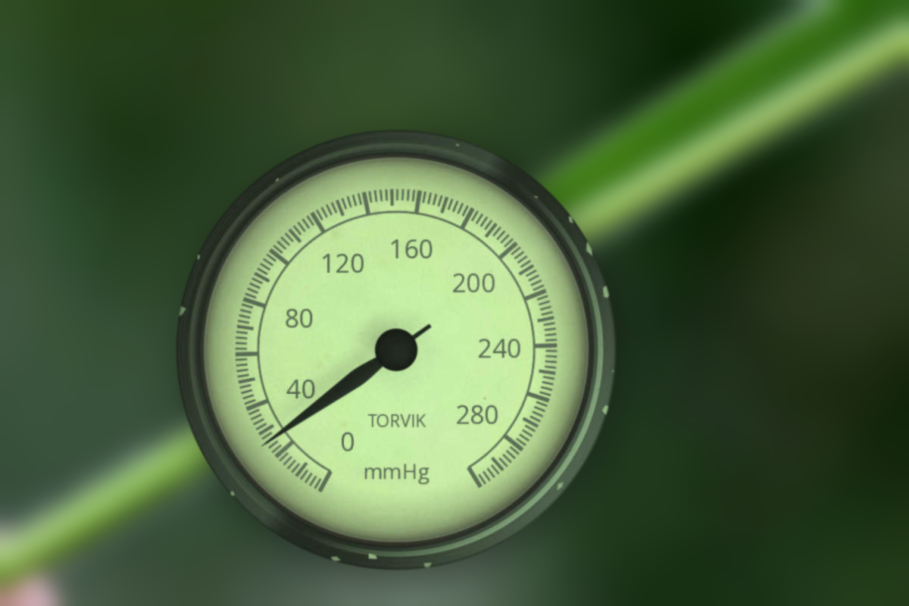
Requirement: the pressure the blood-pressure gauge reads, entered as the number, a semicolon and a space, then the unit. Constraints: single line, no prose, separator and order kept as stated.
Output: 26; mmHg
